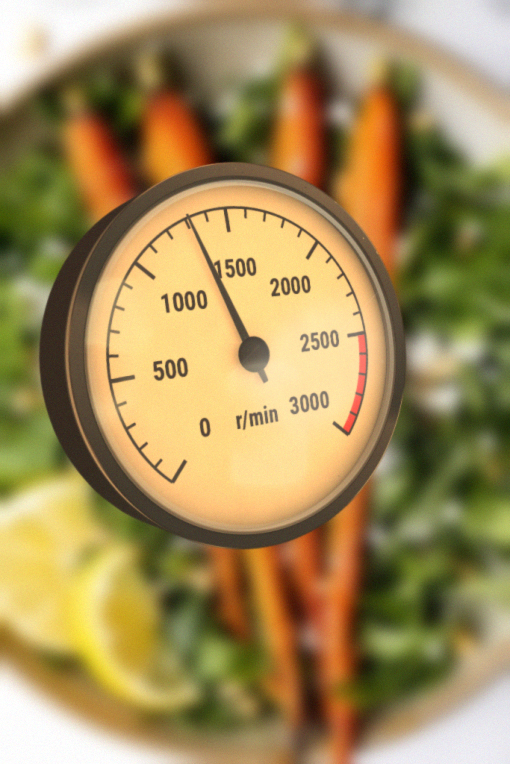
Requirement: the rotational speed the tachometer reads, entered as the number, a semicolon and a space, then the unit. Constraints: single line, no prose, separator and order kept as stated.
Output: 1300; rpm
